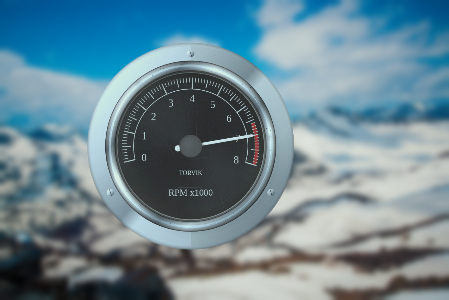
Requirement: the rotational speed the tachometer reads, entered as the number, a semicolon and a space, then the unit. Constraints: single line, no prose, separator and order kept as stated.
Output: 7000; rpm
